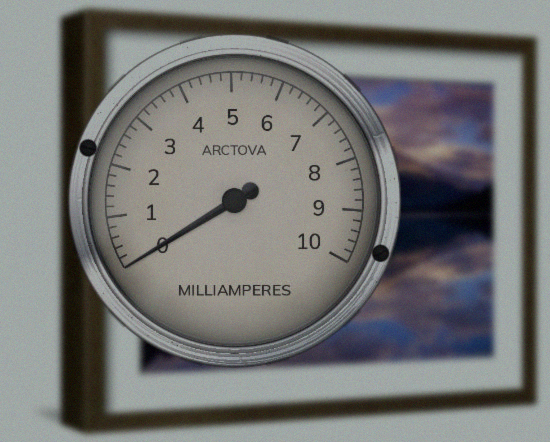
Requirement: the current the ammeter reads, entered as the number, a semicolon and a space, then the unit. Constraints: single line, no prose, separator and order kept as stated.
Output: 0; mA
